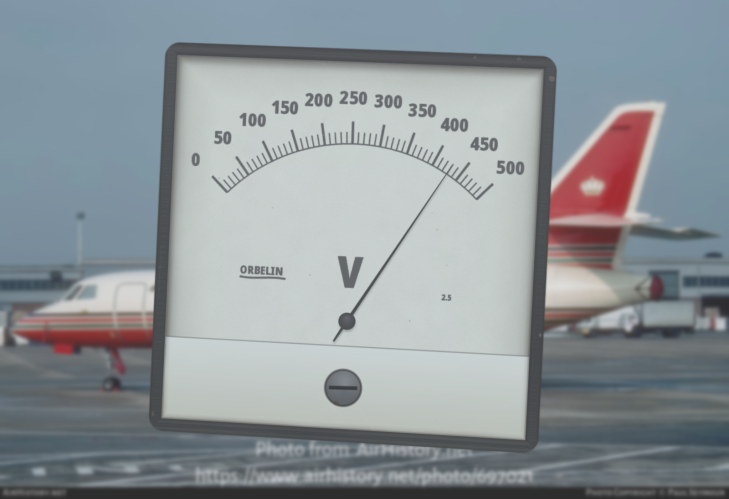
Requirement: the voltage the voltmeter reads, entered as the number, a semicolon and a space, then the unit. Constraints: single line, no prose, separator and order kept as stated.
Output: 430; V
